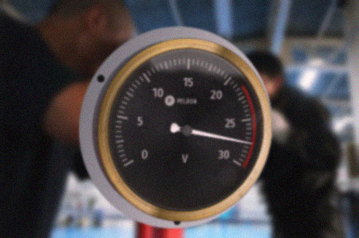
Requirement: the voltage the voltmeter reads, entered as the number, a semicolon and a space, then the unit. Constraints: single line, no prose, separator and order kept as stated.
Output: 27.5; V
